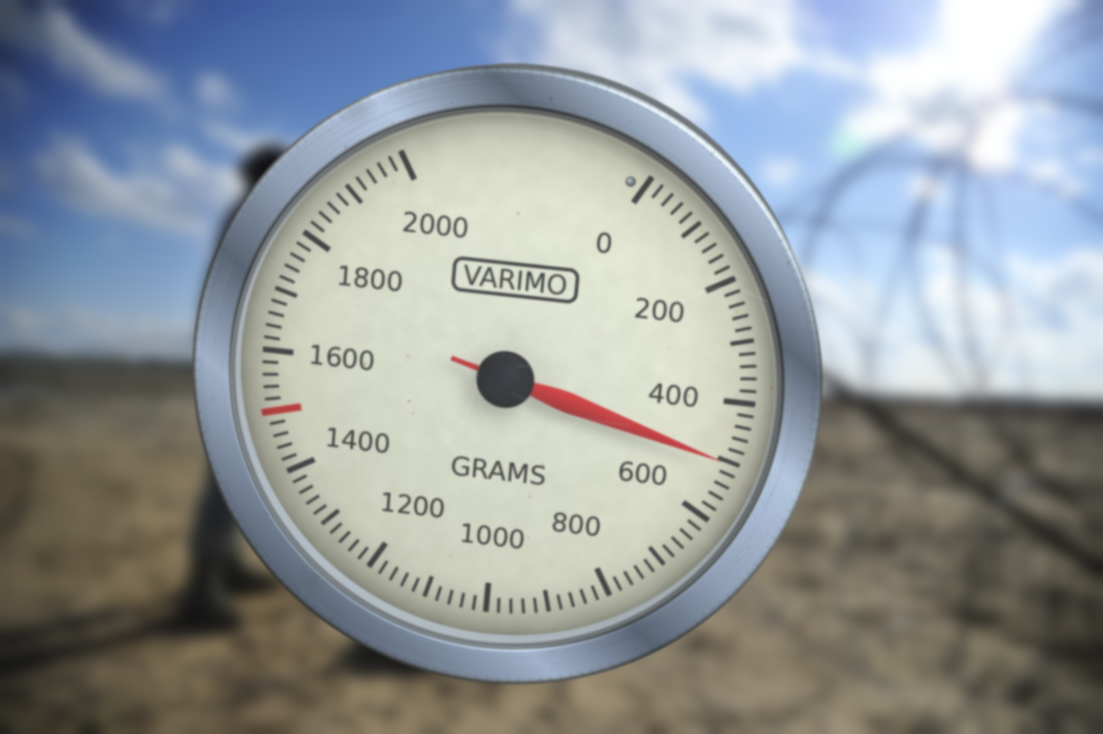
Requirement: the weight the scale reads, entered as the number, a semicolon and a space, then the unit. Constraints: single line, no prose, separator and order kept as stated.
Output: 500; g
